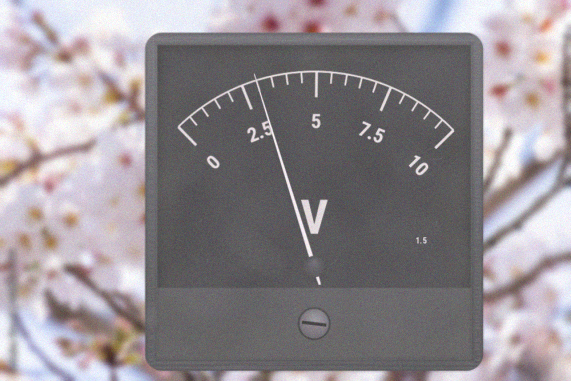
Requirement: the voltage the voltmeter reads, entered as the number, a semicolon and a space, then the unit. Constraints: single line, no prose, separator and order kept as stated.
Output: 3; V
